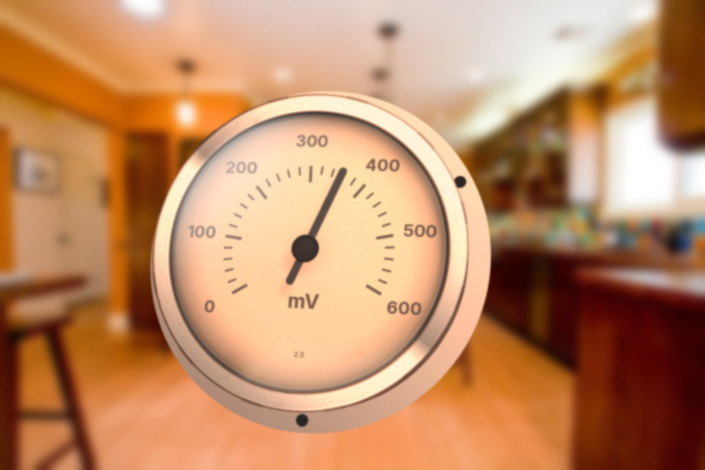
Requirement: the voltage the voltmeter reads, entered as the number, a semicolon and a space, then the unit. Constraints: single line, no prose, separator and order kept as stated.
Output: 360; mV
